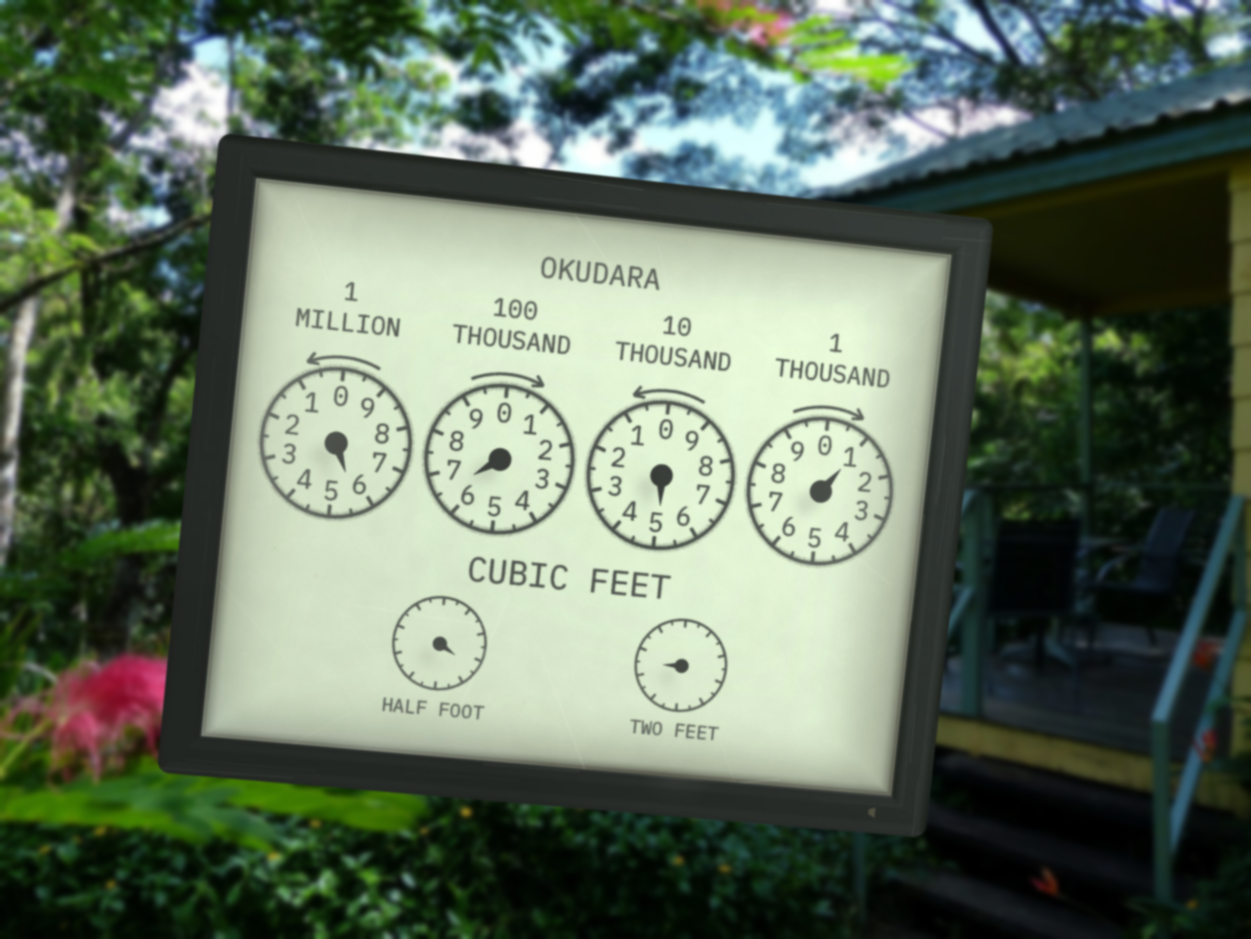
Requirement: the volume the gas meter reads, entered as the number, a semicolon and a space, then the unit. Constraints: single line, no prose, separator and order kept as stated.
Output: 565100; ft³
